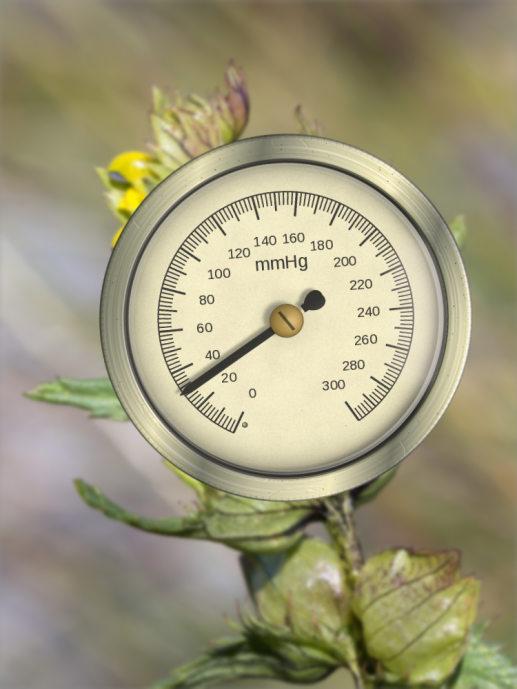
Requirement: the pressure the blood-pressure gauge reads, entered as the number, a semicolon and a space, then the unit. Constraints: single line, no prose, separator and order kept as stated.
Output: 30; mmHg
